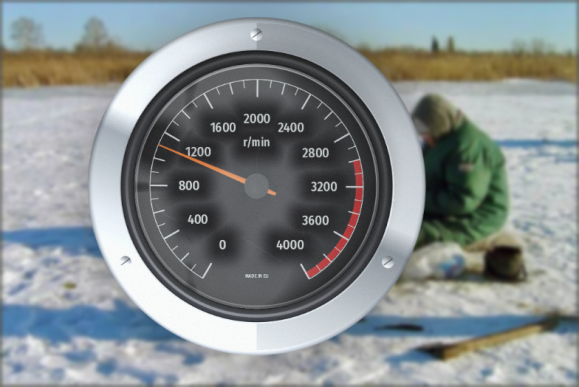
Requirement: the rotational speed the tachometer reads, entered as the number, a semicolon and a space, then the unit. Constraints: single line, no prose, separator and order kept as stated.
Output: 1100; rpm
